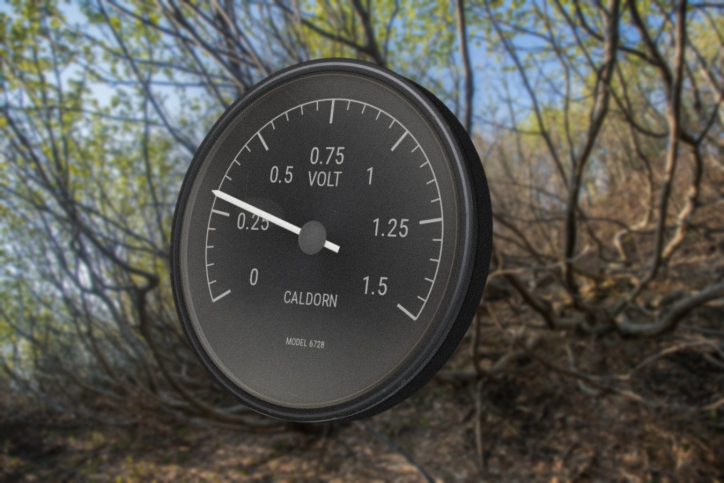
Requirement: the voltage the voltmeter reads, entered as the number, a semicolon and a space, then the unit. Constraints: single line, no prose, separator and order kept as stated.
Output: 0.3; V
